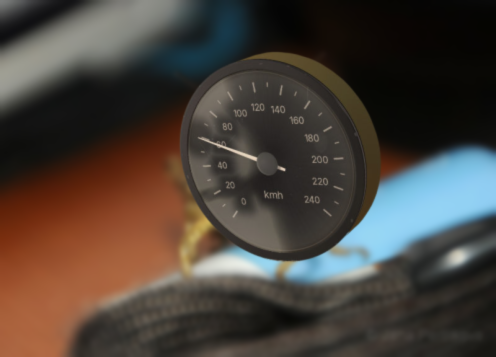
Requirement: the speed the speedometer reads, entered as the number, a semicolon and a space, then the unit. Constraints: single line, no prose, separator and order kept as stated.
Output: 60; km/h
